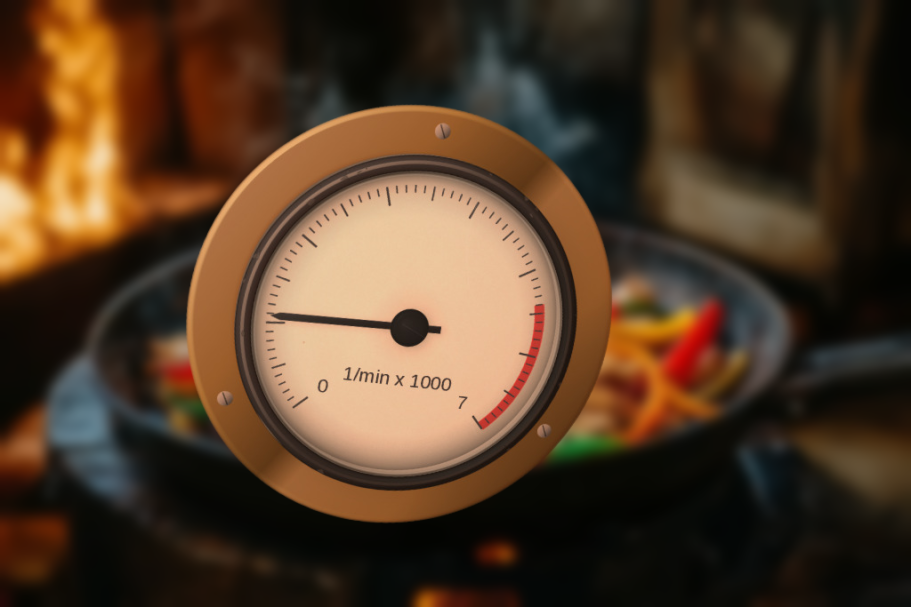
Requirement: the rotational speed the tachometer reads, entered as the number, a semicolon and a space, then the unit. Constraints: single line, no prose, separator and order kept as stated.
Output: 1100; rpm
